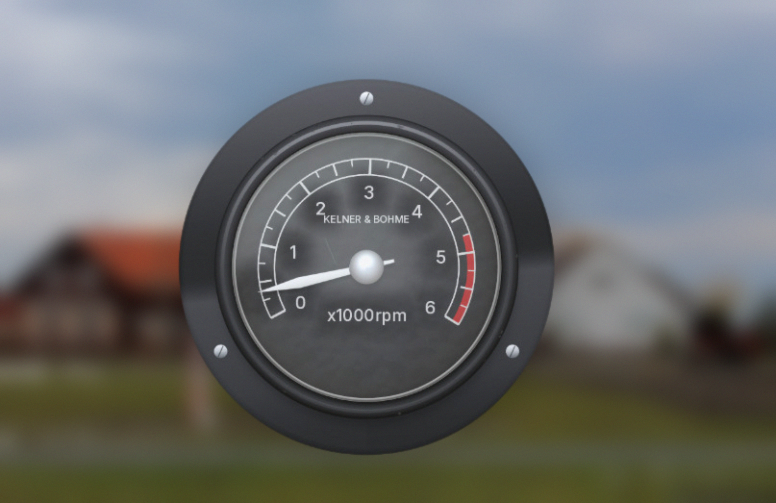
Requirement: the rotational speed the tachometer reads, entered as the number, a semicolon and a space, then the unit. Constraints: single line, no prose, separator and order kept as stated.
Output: 375; rpm
